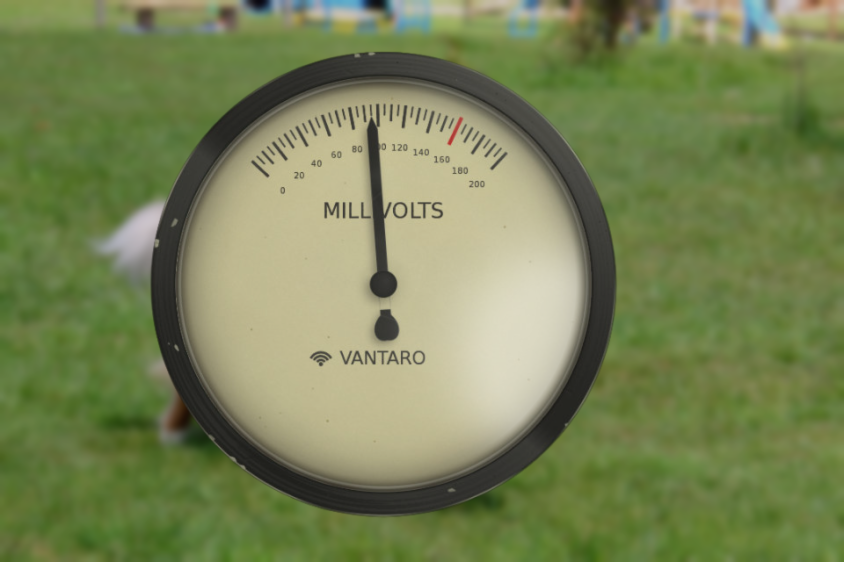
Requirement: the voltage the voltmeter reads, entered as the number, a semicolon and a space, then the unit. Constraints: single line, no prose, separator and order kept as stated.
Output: 95; mV
